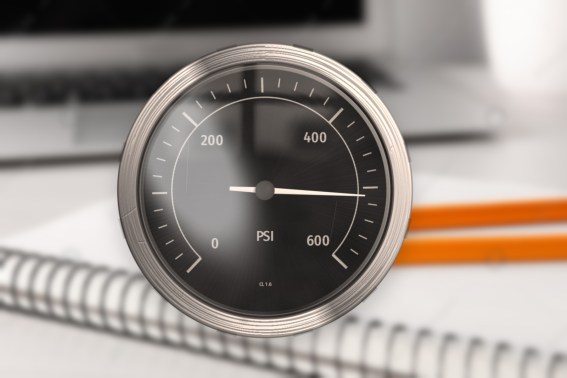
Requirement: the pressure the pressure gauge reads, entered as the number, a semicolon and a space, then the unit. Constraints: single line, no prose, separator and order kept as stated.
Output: 510; psi
